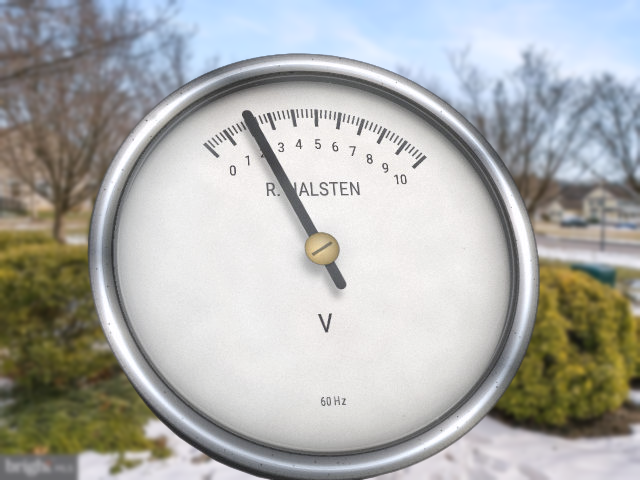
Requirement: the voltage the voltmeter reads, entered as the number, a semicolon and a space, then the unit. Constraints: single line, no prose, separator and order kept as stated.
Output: 2; V
